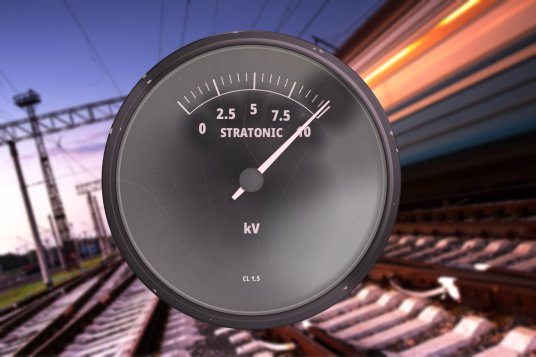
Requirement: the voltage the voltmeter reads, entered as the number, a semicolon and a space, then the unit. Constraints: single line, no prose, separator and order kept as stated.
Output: 9.75; kV
